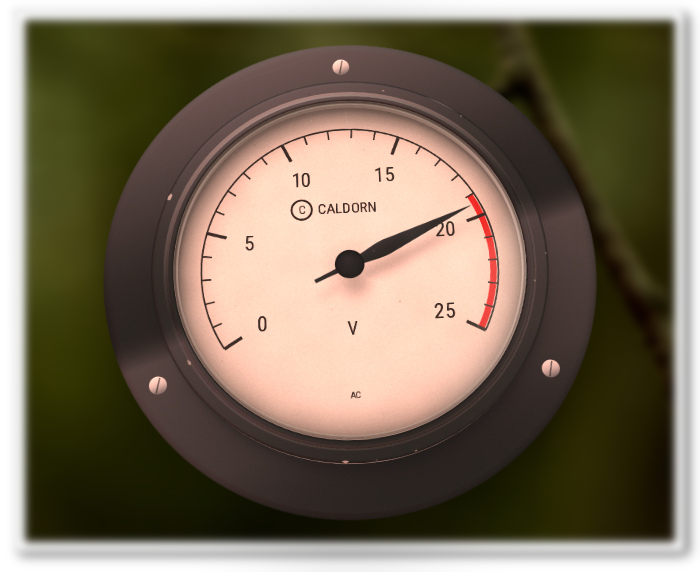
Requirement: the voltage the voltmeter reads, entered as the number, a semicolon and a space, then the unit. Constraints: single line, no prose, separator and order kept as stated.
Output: 19.5; V
